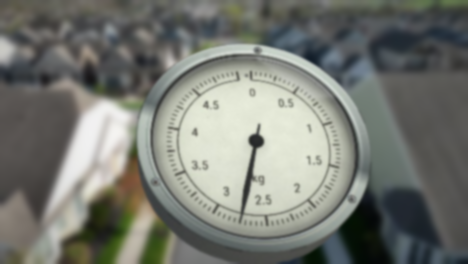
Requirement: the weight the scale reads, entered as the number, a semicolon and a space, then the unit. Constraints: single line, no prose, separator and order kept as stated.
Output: 2.75; kg
